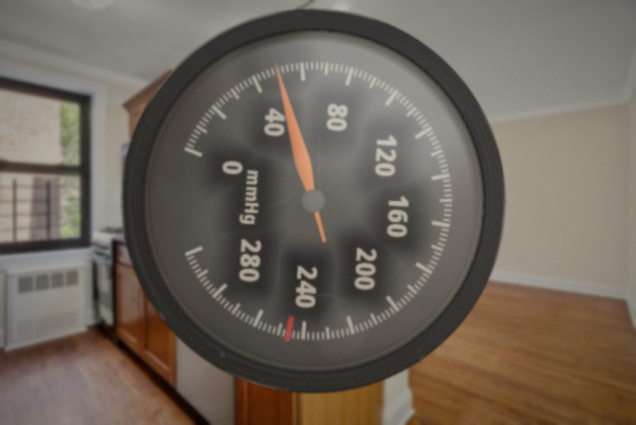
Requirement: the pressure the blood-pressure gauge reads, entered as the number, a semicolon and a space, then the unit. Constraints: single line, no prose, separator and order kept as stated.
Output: 50; mmHg
